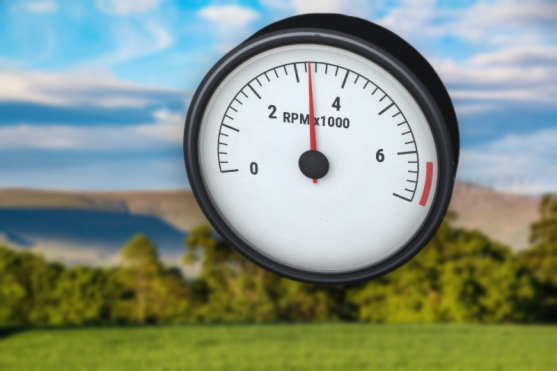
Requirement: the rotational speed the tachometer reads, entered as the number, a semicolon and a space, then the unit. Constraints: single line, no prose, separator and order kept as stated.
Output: 3300; rpm
